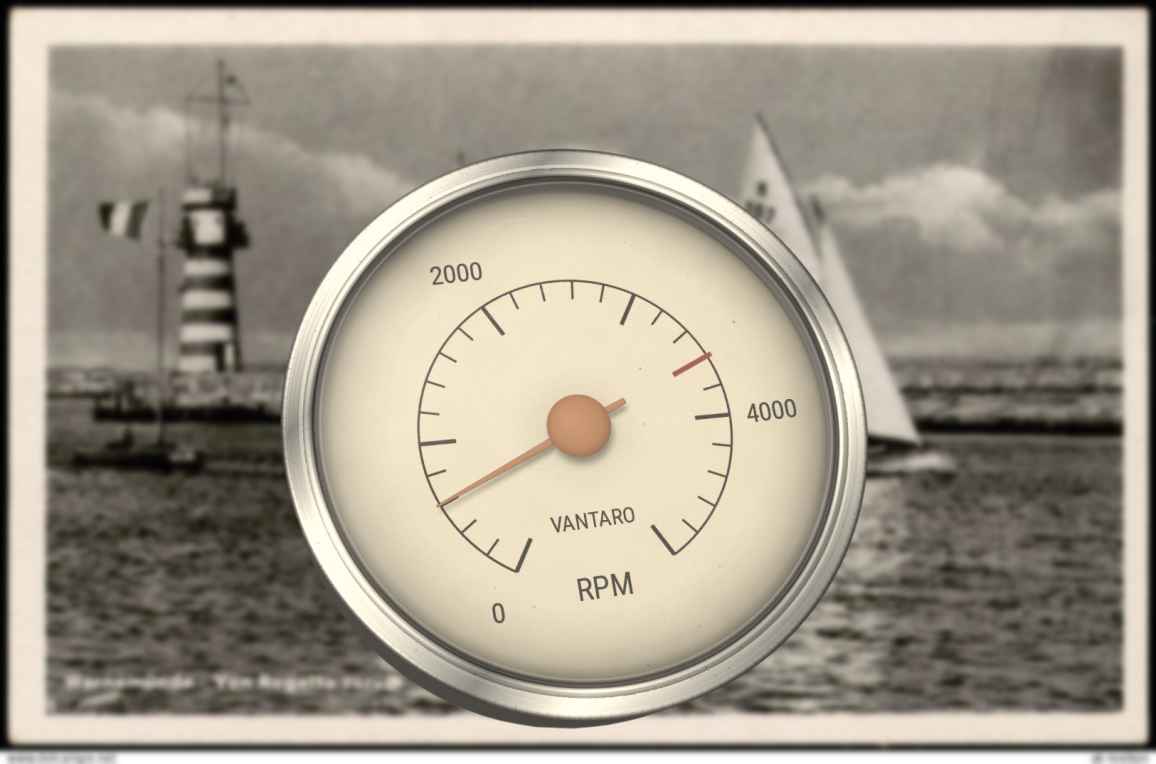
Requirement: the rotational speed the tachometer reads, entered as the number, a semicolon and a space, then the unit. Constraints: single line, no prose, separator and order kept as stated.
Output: 600; rpm
